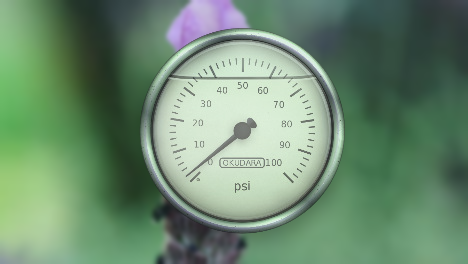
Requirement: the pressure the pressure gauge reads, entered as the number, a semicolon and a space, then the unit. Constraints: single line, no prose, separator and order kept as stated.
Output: 2; psi
